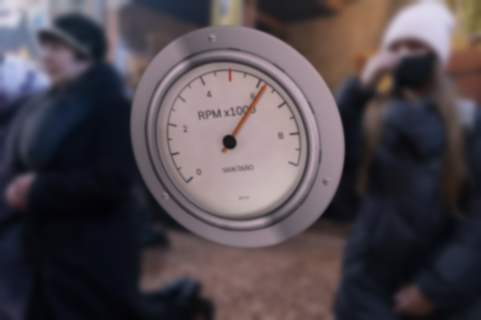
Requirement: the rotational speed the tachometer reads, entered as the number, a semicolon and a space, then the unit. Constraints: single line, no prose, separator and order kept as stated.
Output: 6250; rpm
